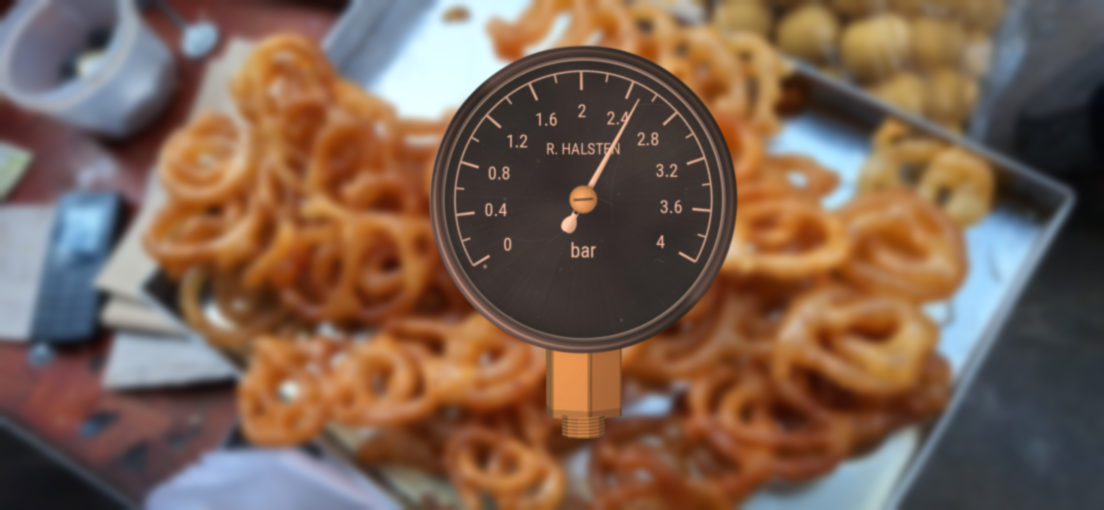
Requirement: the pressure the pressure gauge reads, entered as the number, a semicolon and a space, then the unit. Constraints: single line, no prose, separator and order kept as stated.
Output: 2.5; bar
